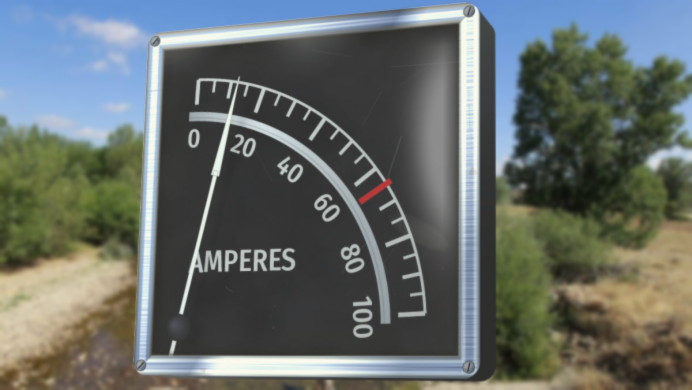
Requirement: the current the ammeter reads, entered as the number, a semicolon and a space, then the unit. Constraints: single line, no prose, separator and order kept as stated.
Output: 12.5; A
